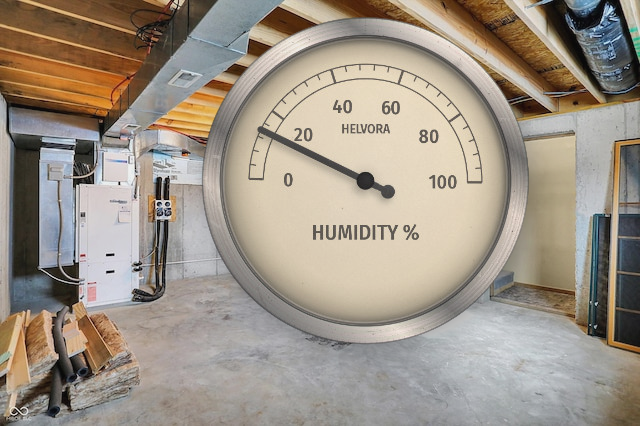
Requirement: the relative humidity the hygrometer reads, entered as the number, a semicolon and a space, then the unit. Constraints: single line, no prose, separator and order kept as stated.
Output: 14; %
